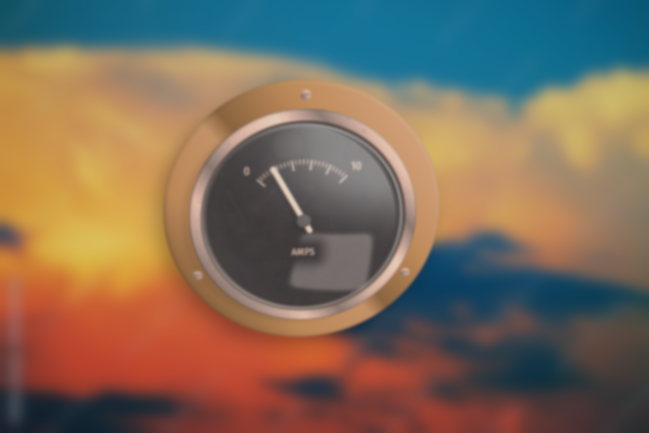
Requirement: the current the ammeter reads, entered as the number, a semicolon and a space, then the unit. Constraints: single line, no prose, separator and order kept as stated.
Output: 2; A
